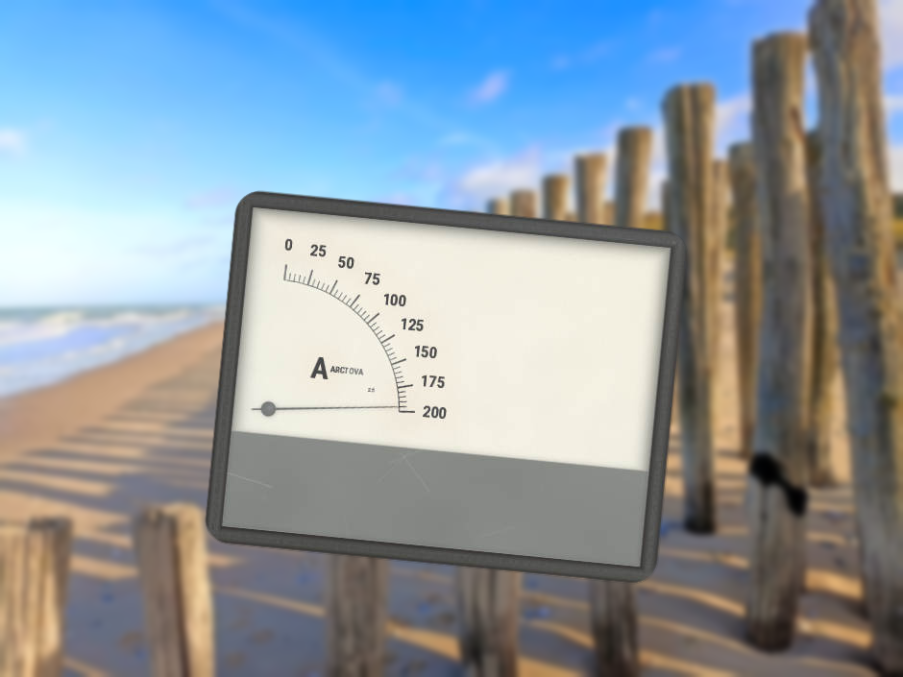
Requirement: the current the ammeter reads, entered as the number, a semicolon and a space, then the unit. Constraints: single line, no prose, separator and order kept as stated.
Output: 195; A
